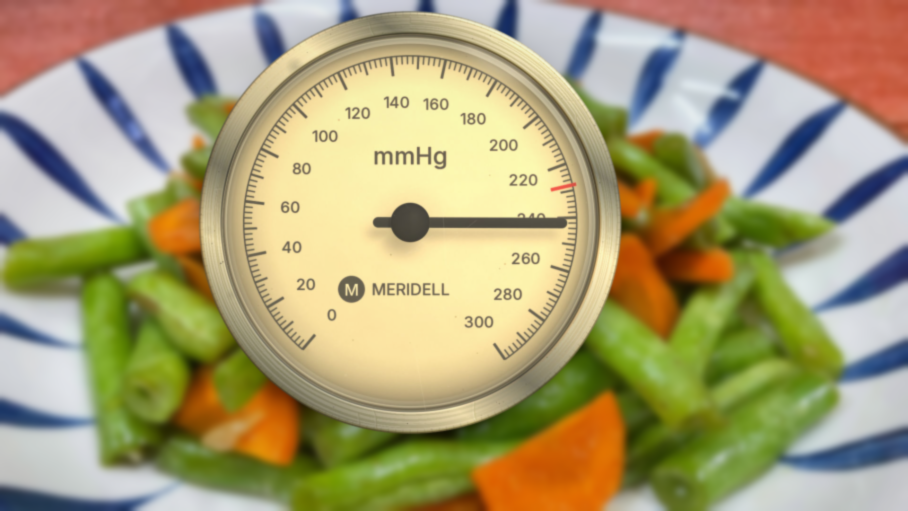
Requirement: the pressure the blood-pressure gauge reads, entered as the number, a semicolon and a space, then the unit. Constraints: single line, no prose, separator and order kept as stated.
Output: 242; mmHg
